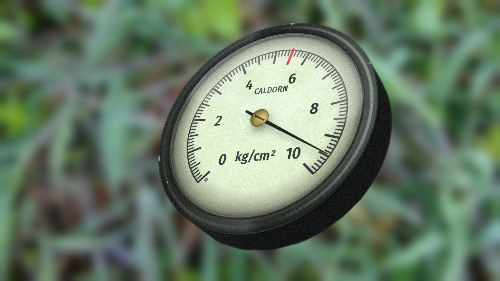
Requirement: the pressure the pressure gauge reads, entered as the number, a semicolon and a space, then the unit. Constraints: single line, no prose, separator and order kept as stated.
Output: 9.5; kg/cm²
